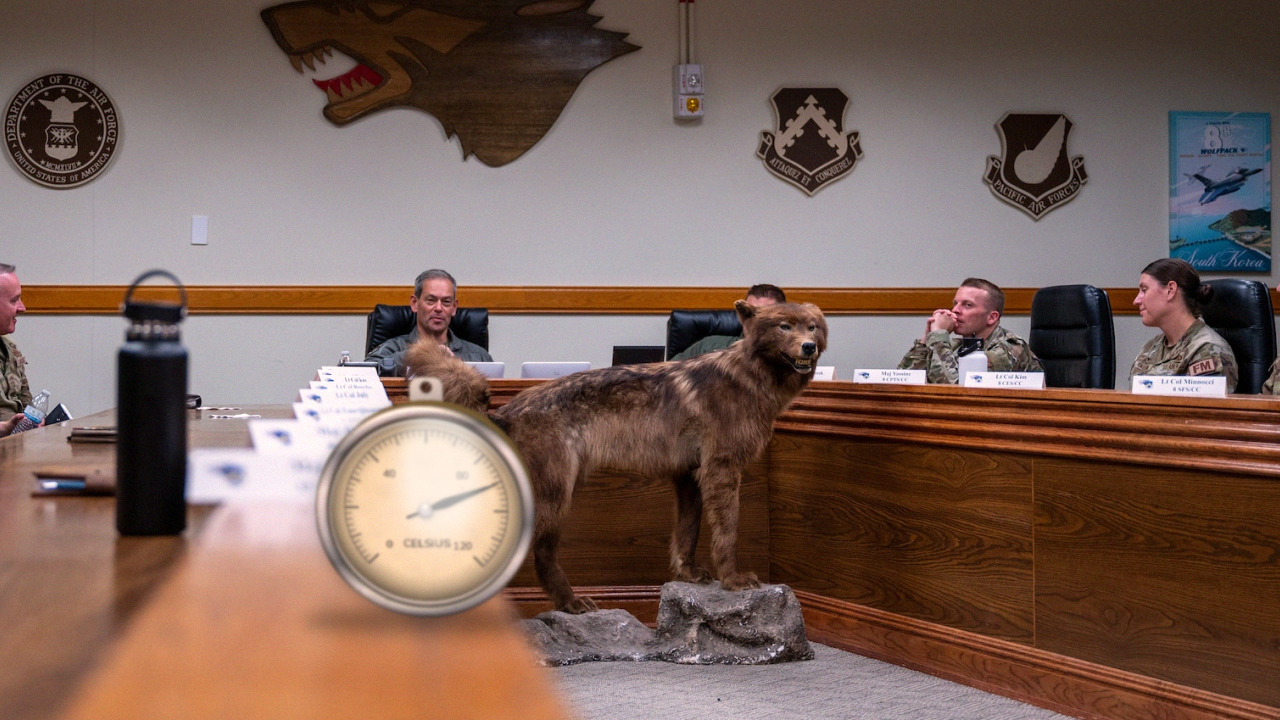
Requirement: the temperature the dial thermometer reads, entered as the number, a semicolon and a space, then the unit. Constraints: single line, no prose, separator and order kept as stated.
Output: 90; °C
